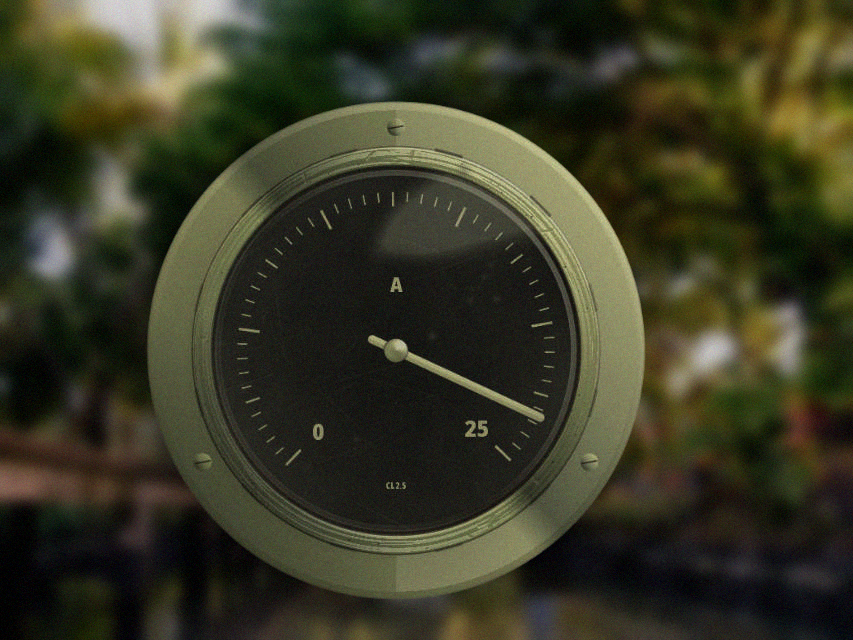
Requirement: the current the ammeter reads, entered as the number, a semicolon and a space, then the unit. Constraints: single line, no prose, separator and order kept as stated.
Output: 23.25; A
